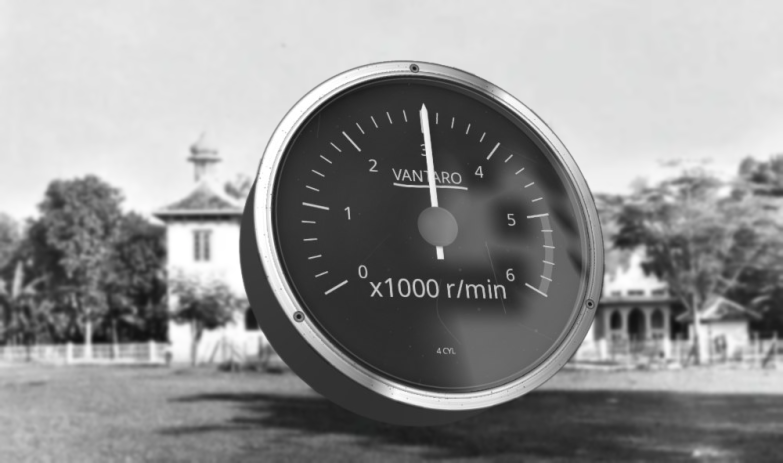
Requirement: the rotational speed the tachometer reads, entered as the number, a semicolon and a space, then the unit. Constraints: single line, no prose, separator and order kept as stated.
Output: 3000; rpm
